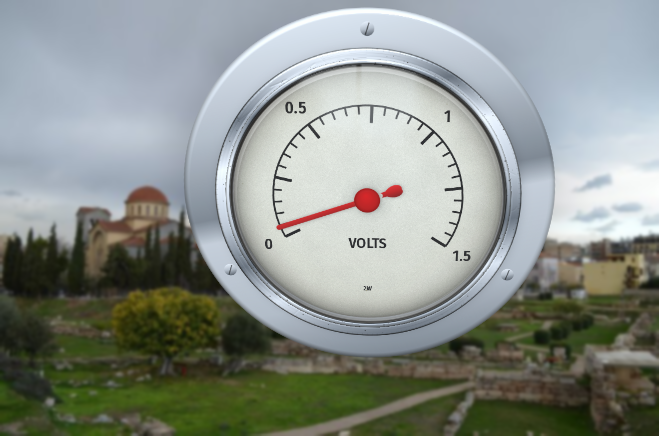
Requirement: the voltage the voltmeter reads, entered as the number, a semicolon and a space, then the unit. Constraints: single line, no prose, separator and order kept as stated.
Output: 0.05; V
